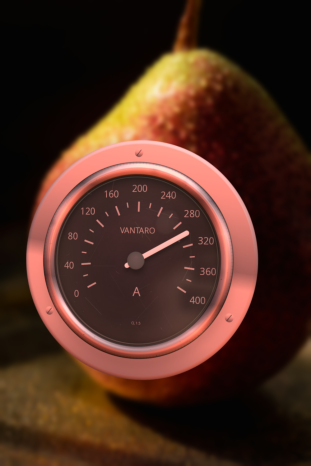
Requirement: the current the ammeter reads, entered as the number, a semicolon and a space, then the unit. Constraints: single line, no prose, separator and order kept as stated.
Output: 300; A
